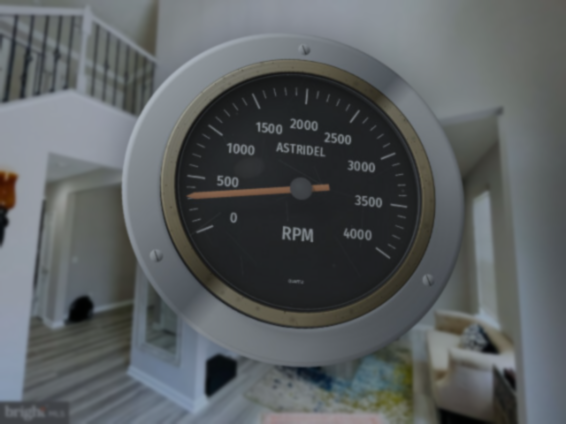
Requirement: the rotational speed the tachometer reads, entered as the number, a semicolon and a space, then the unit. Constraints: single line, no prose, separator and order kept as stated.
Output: 300; rpm
